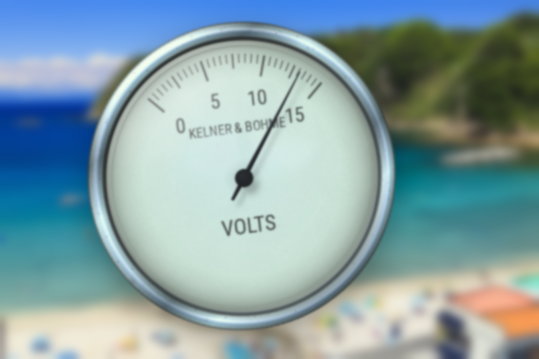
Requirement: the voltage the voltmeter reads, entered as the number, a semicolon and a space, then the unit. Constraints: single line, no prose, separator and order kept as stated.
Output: 13; V
